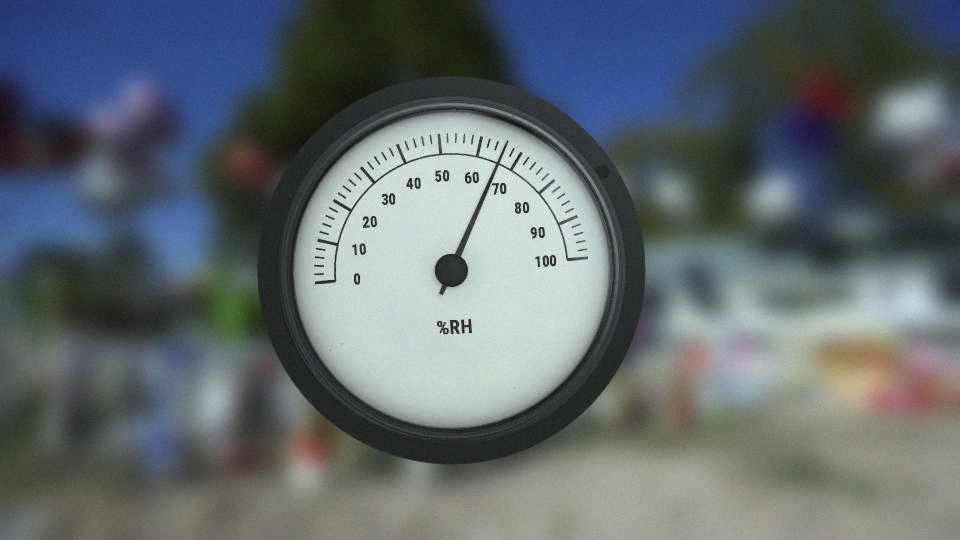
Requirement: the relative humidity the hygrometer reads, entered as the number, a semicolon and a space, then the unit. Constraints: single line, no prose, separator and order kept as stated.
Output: 66; %
